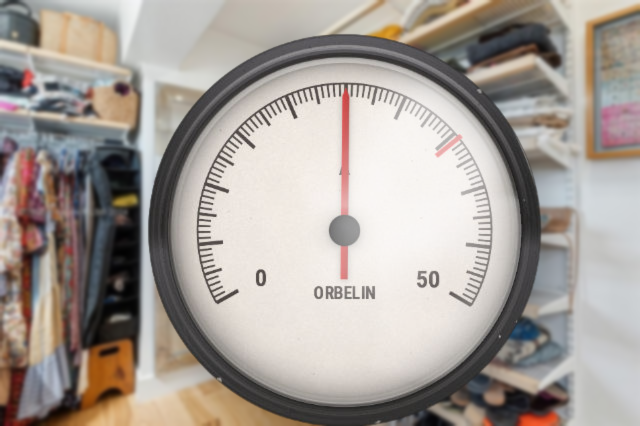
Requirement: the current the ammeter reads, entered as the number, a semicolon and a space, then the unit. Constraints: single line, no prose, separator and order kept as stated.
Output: 25; A
